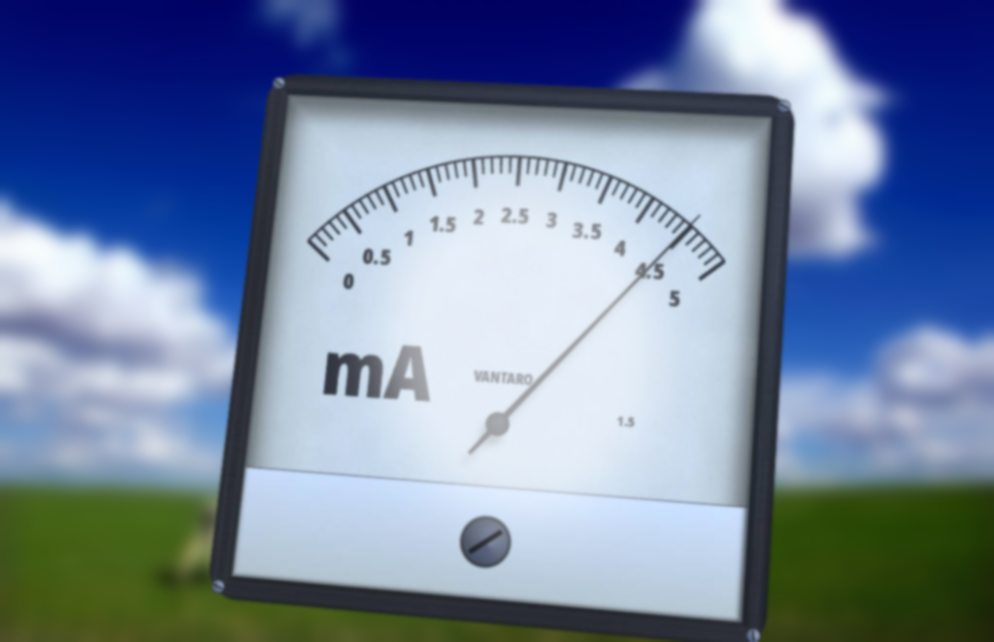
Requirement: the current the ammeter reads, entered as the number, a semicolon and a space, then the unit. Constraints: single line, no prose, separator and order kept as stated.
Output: 4.5; mA
